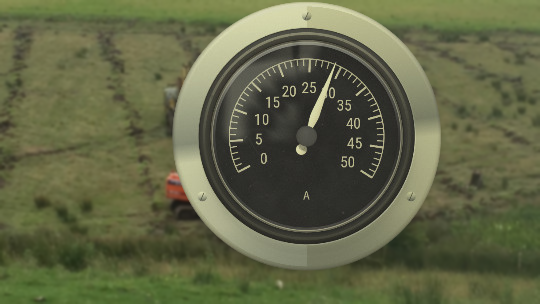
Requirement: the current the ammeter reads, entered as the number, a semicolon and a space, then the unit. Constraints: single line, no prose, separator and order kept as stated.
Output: 29; A
